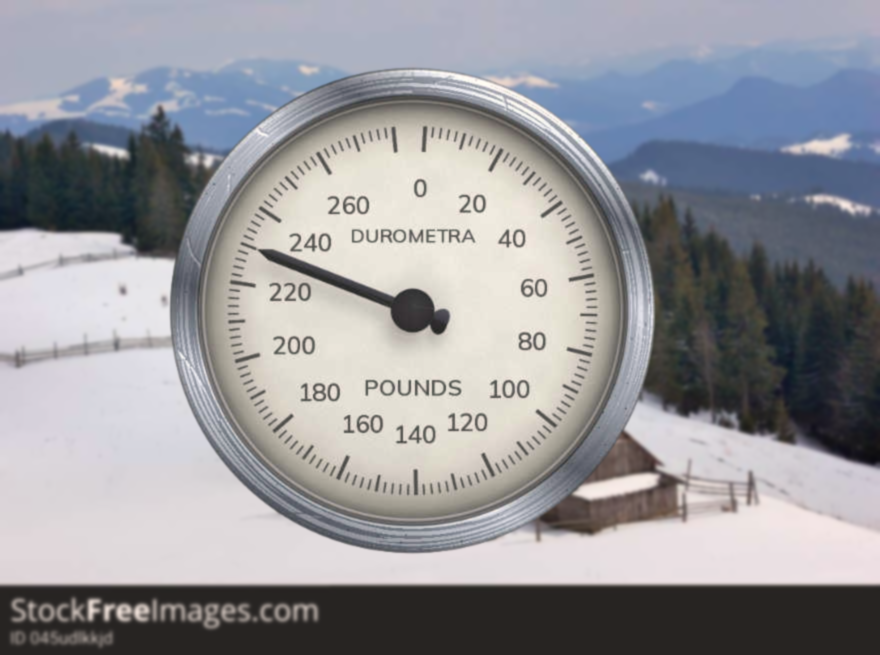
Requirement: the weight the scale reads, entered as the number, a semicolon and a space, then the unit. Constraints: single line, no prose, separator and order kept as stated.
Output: 230; lb
